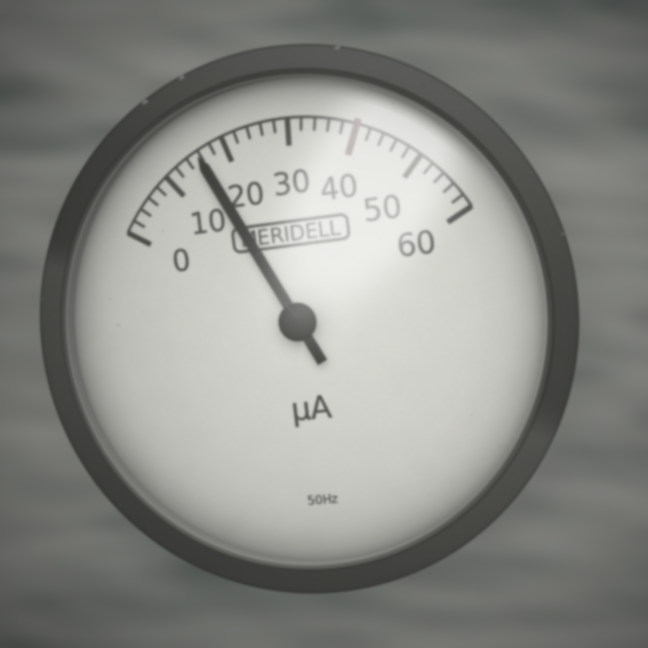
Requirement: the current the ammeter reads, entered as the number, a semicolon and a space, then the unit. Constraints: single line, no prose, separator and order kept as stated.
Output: 16; µA
